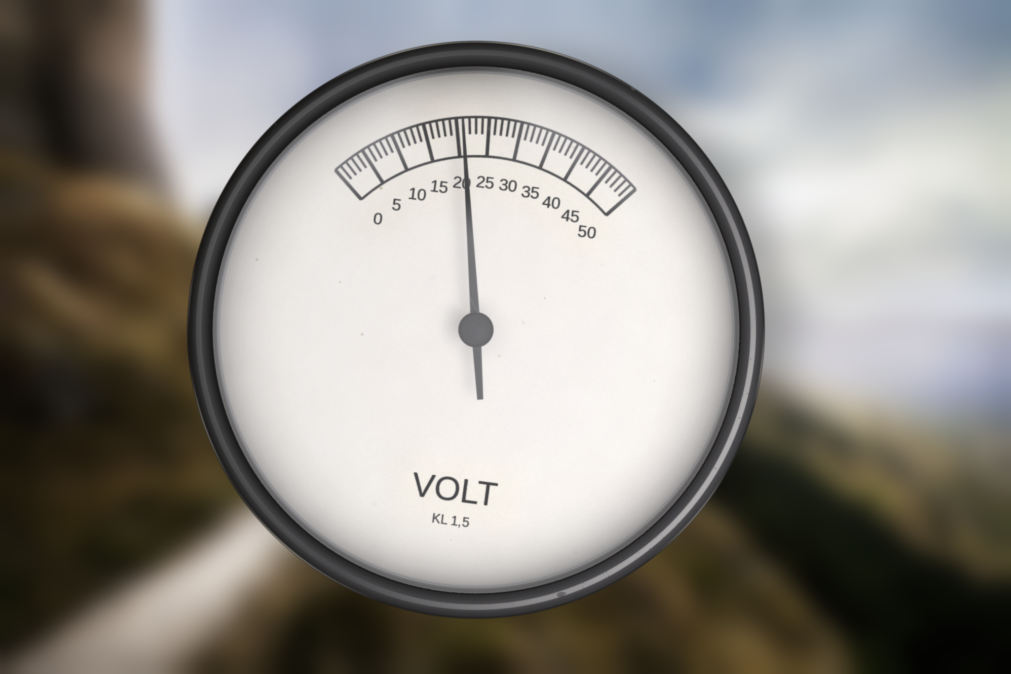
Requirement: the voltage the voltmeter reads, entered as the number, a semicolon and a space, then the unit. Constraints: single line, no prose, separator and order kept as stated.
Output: 21; V
